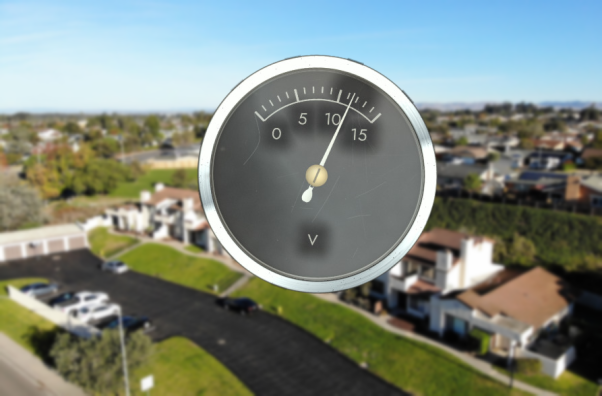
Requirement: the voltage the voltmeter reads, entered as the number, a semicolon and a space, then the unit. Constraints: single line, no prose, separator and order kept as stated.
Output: 11.5; V
